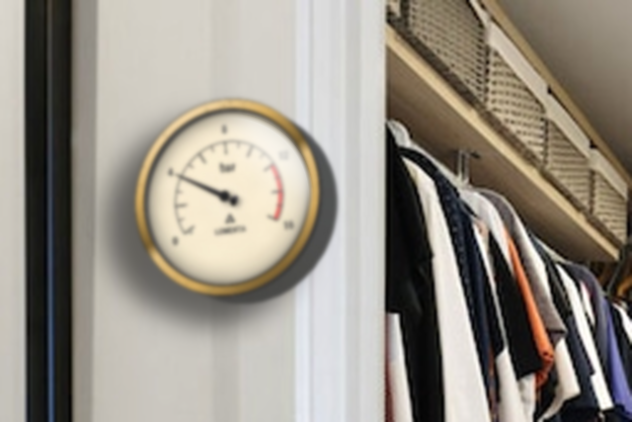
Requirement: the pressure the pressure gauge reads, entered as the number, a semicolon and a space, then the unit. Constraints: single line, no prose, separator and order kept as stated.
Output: 4; bar
